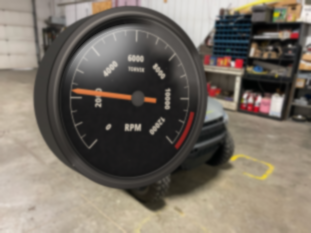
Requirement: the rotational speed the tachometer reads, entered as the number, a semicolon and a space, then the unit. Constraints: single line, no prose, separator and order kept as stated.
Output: 2250; rpm
